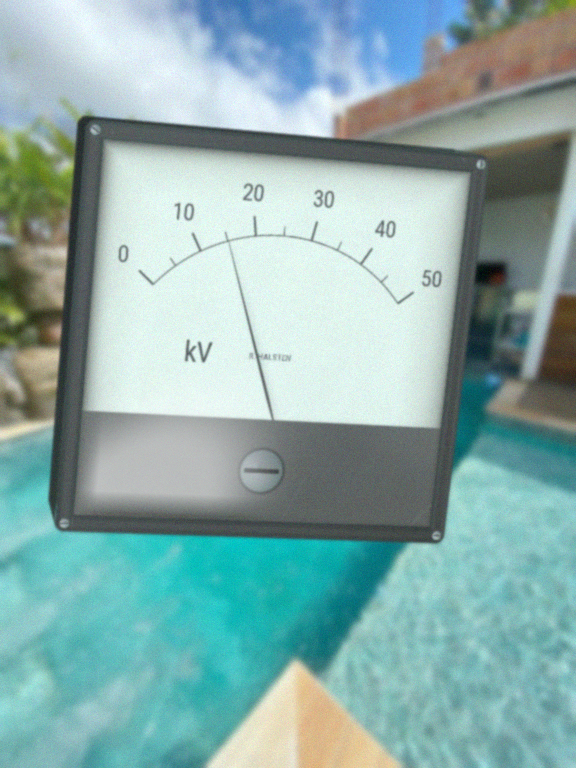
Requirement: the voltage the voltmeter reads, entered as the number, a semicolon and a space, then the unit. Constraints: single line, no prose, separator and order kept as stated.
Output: 15; kV
